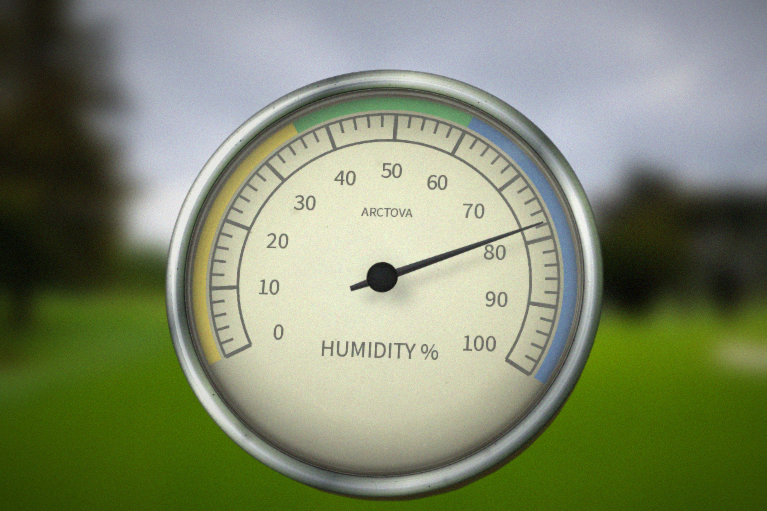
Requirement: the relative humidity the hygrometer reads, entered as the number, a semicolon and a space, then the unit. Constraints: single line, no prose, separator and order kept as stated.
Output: 78; %
